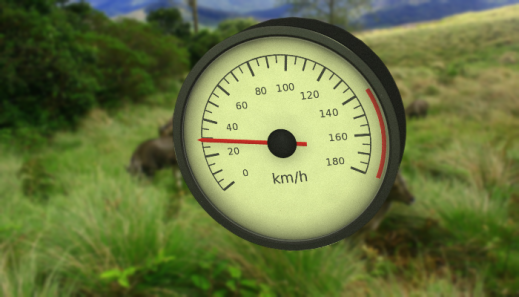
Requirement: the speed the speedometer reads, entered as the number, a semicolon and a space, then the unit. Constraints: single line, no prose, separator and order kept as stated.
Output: 30; km/h
